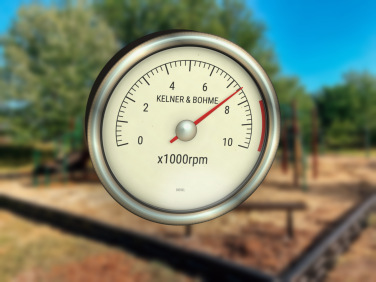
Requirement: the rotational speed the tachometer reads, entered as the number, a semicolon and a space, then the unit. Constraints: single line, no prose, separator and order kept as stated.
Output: 7400; rpm
